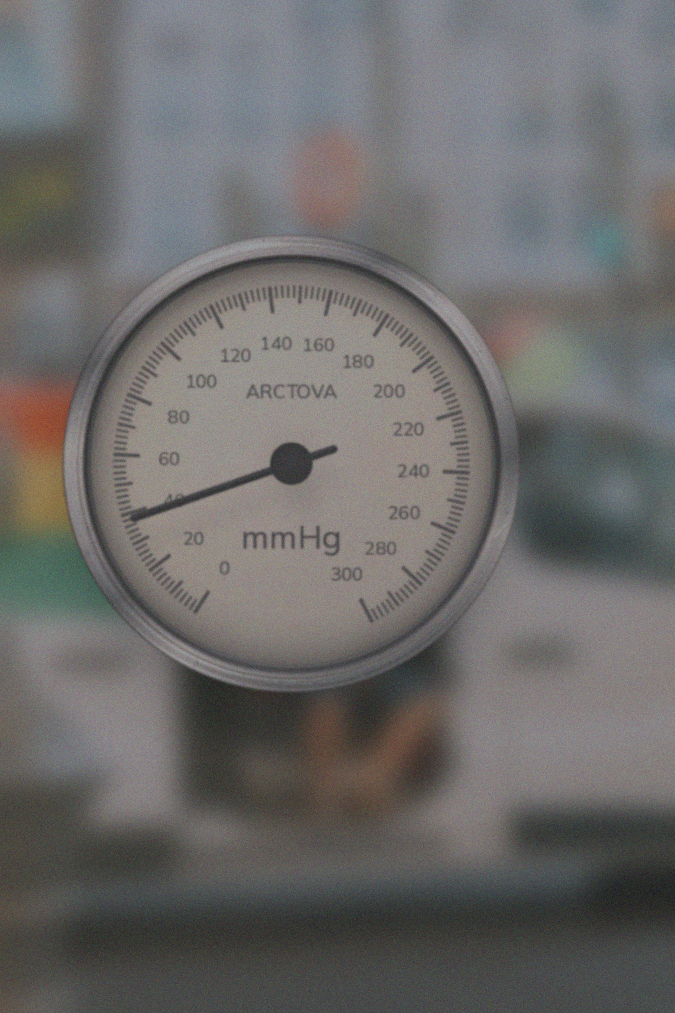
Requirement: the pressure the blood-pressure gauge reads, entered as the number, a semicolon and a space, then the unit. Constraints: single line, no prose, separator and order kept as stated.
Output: 38; mmHg
